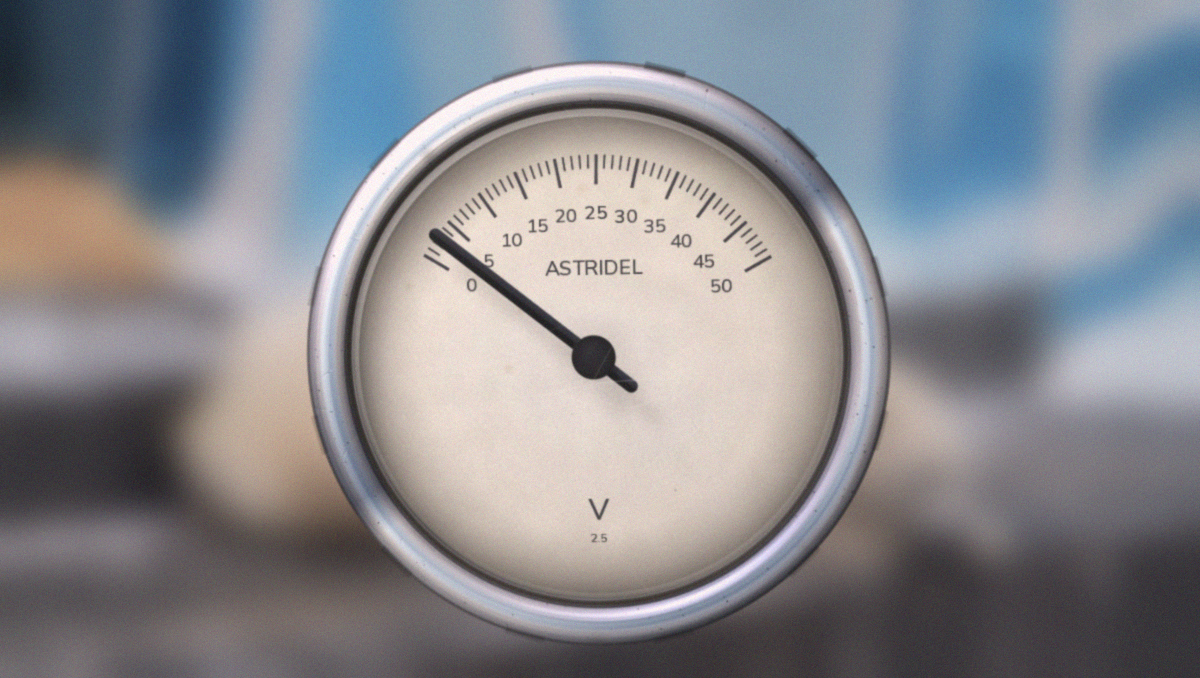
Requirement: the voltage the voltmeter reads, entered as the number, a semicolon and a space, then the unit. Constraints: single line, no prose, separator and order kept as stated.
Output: 3; V
